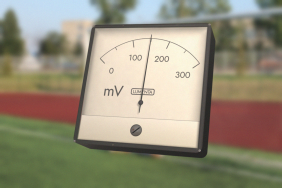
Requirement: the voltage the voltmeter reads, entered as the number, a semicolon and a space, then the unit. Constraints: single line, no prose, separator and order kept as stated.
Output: 150; mV
